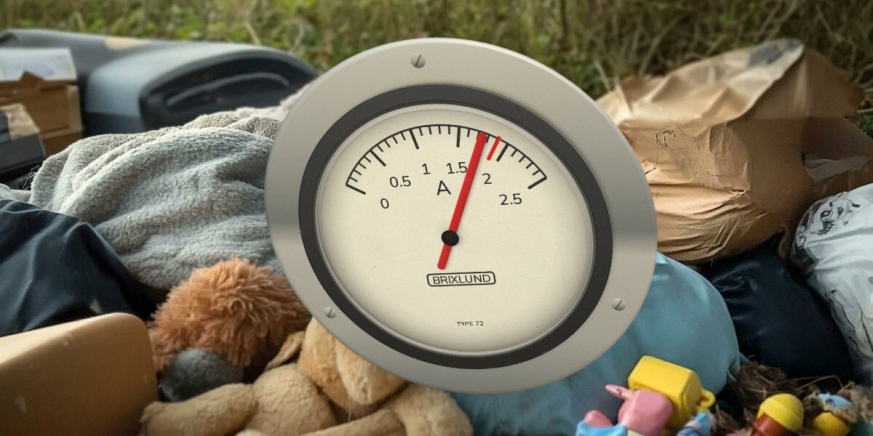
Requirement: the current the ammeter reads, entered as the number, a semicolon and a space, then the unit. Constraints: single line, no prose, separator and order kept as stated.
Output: 1.75; A
